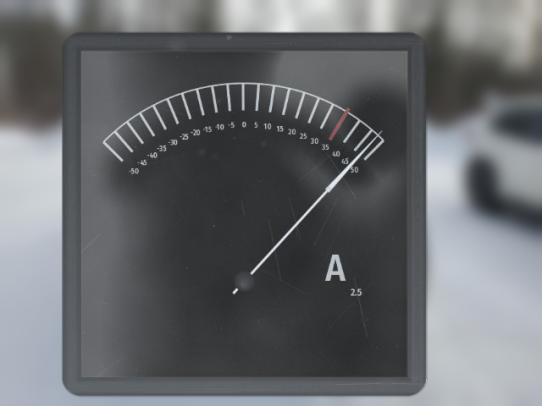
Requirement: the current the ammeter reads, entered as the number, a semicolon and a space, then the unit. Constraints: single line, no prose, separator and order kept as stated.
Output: 47.5; A
